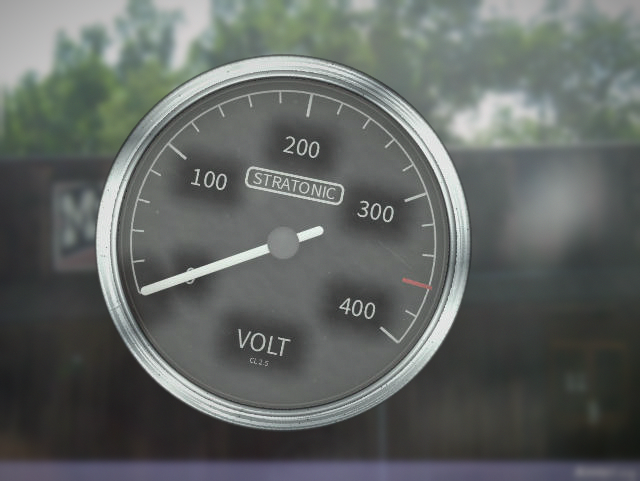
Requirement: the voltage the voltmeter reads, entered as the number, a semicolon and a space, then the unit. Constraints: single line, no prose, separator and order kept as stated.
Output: 0; V
